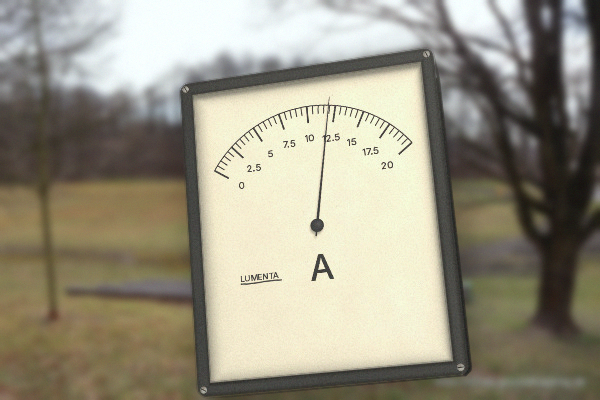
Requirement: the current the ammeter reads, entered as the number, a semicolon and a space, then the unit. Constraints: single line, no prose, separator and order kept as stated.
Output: 12; A
